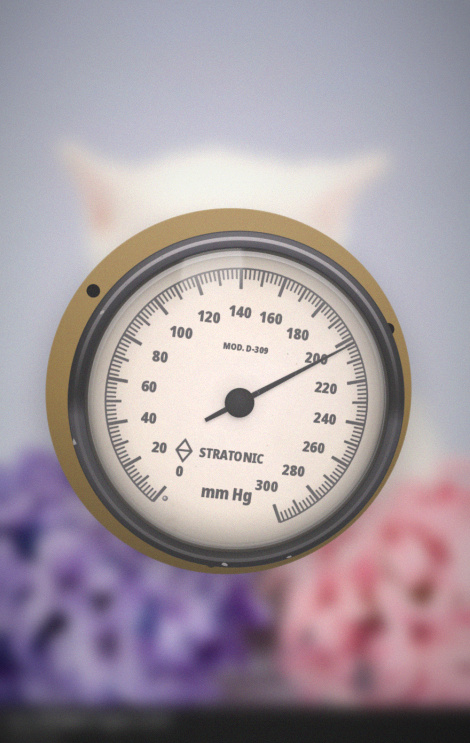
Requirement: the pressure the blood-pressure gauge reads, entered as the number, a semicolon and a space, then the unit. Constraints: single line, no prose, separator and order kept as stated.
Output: 202; mmHg
